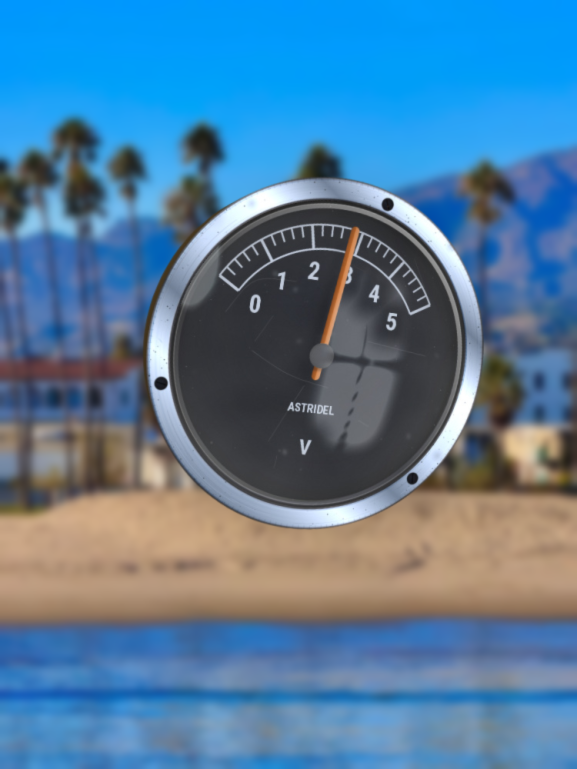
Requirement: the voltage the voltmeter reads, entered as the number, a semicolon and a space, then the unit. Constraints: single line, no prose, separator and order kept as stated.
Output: 2.8; V
